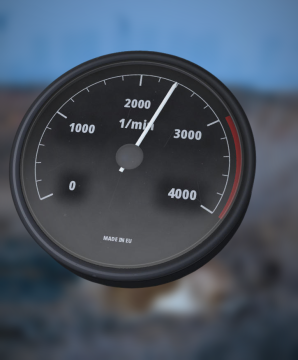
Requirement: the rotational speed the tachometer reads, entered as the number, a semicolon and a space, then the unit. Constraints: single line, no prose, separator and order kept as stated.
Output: 2400; rpm
